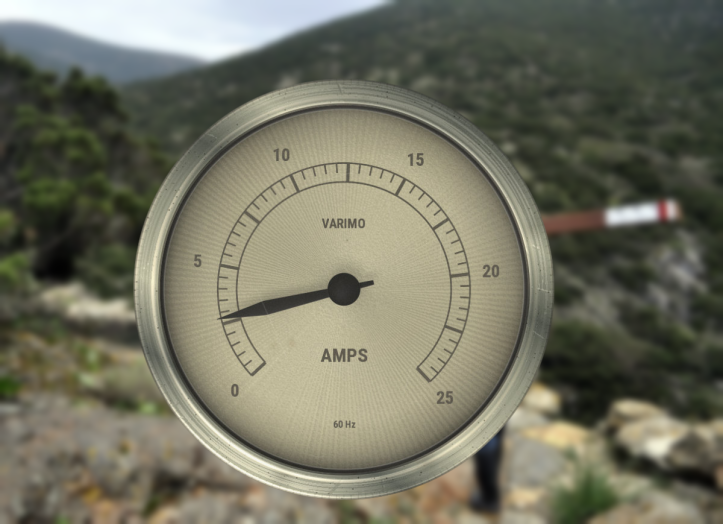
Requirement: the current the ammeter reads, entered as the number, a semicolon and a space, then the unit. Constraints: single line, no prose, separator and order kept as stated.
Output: 2.75; A
